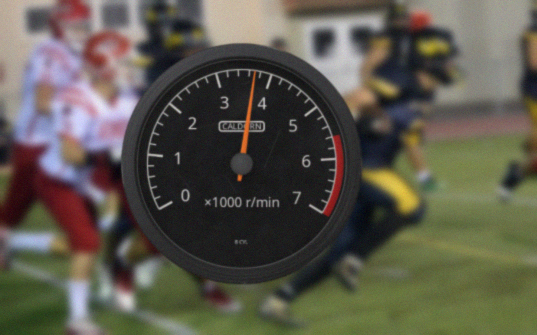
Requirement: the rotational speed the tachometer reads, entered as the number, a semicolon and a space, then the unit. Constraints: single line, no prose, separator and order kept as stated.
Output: 3700; rpm
